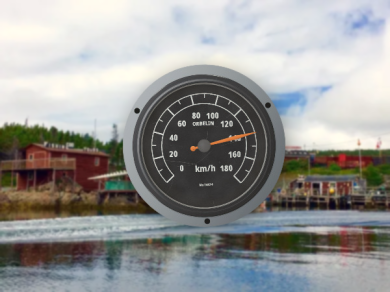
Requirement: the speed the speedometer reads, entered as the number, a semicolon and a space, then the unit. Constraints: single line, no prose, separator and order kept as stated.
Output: 140; km/h
